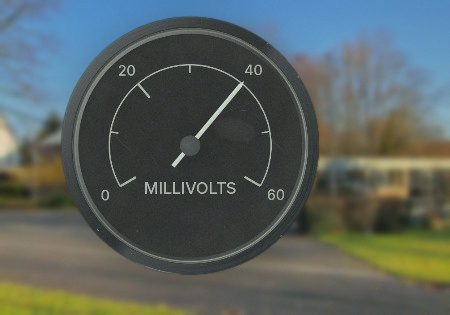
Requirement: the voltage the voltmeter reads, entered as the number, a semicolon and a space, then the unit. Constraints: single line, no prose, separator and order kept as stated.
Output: 40; mV
